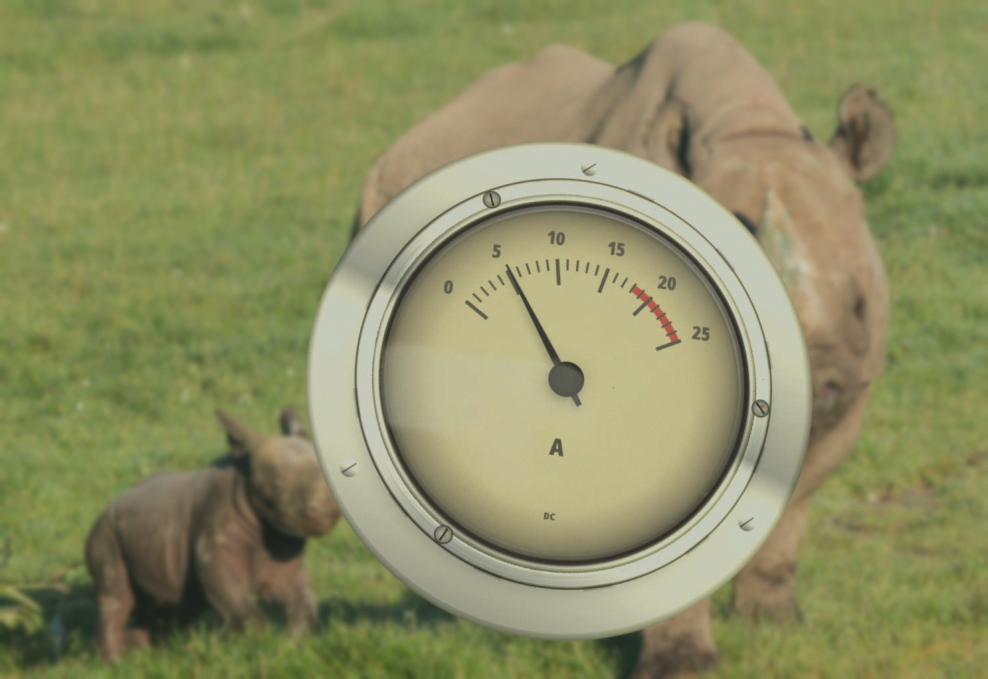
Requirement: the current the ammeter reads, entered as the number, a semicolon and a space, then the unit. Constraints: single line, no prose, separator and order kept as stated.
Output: 5; A
